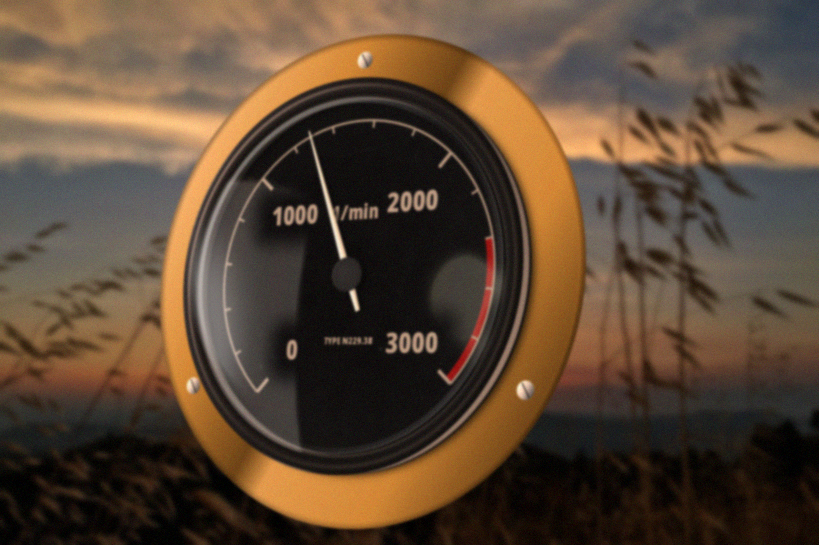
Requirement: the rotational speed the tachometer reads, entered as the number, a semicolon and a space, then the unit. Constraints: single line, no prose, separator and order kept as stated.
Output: 1300; rpm
